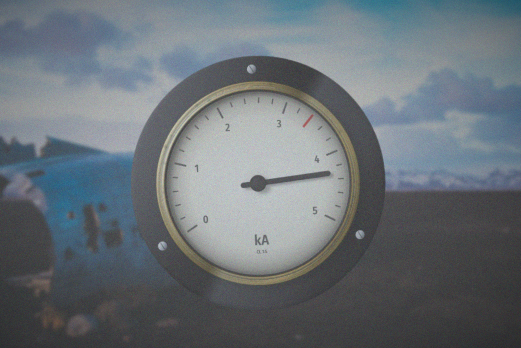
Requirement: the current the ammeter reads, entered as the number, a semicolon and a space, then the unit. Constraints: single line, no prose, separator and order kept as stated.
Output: 4.3; kA
